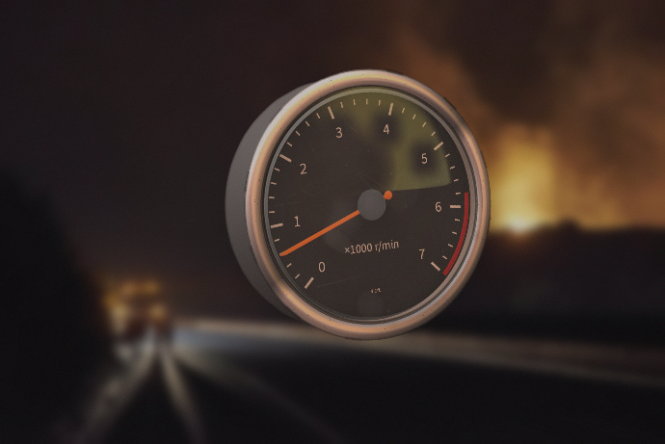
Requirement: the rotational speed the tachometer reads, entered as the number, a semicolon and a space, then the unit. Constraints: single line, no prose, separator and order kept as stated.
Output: 600; rpm
